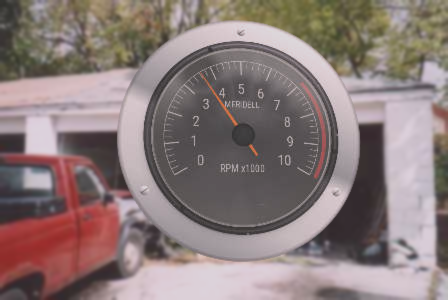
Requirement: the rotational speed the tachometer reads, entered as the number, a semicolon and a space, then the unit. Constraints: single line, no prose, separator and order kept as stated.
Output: 3600; rpm
